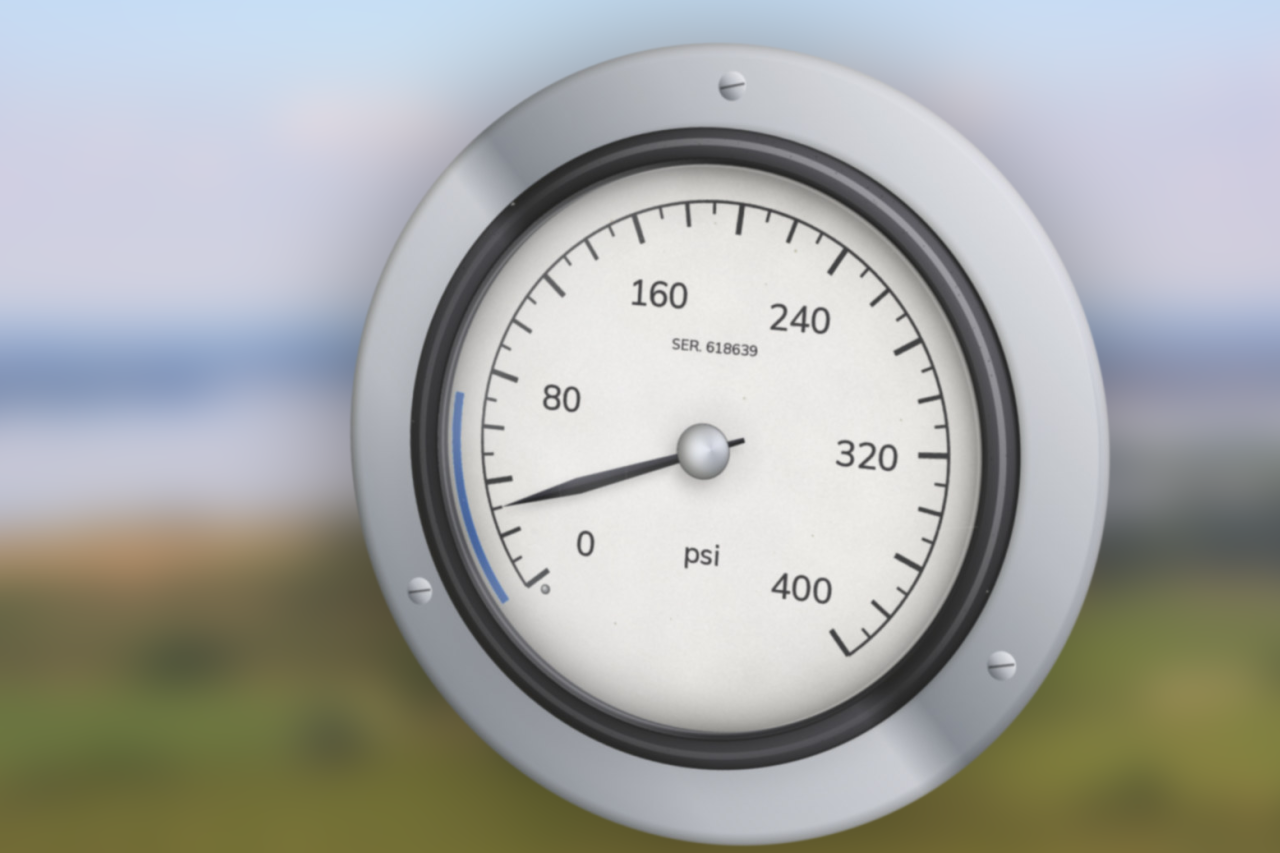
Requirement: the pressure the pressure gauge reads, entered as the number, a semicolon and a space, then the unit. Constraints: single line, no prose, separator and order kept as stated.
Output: 30; psi
